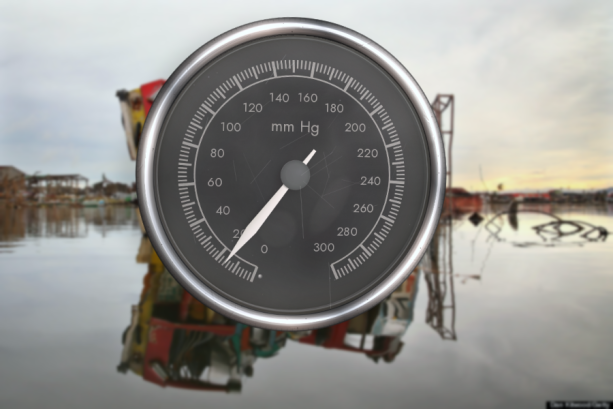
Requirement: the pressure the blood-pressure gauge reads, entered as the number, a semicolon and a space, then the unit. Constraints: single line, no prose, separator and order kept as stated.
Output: 16; mmHg
